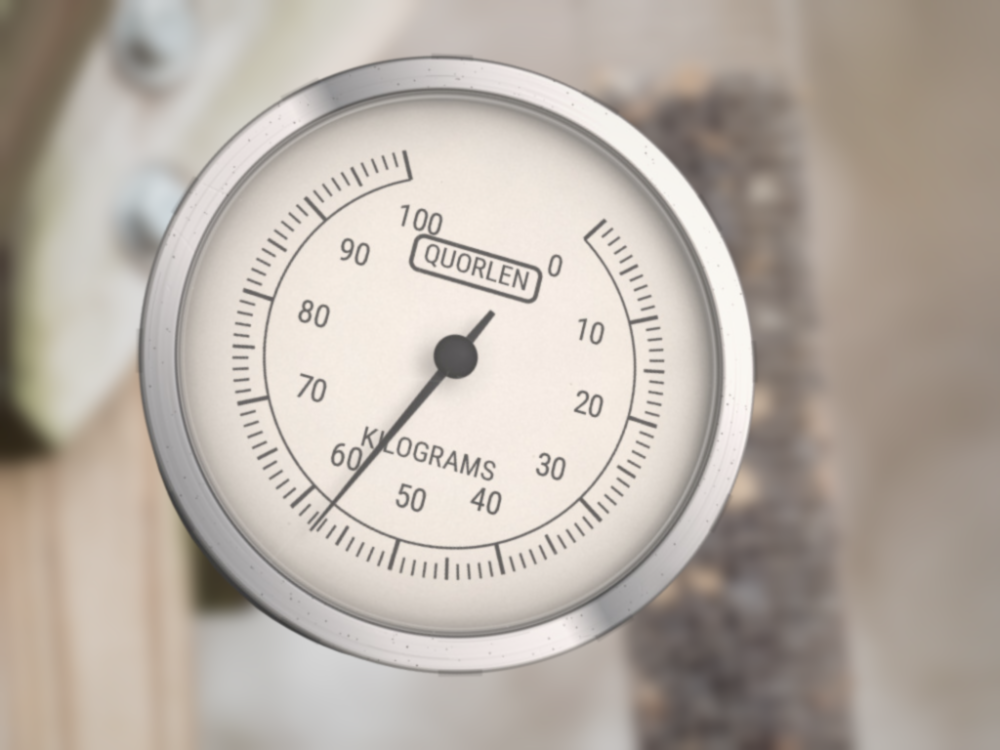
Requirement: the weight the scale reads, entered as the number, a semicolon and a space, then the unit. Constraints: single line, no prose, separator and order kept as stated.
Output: 57.5; kg
